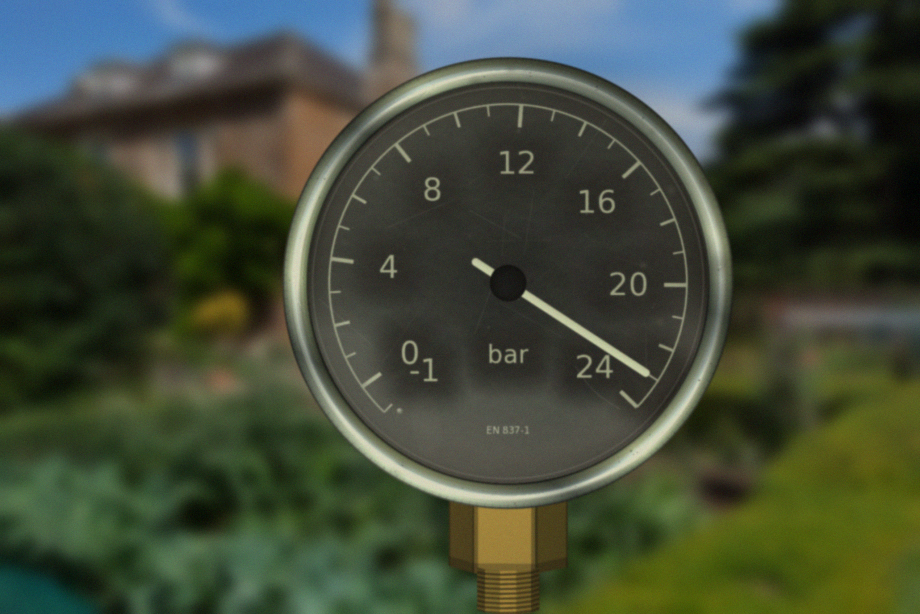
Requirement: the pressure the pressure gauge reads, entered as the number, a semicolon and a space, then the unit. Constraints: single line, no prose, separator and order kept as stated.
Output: 23; bar
